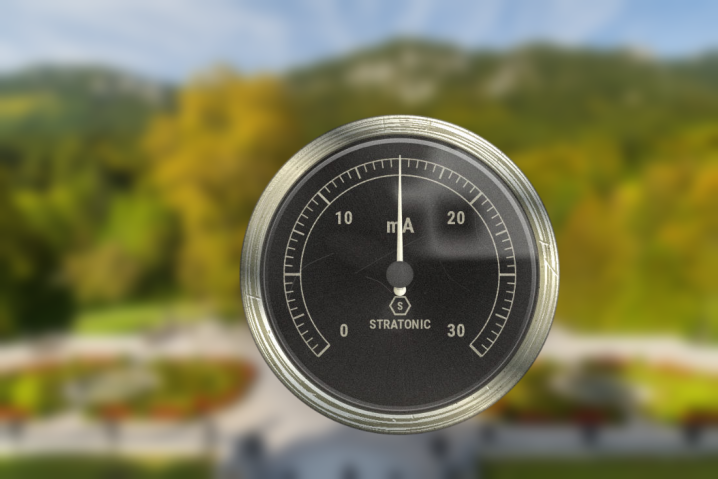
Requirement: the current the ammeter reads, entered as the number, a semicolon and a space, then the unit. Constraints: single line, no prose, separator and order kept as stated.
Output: 15; mA
